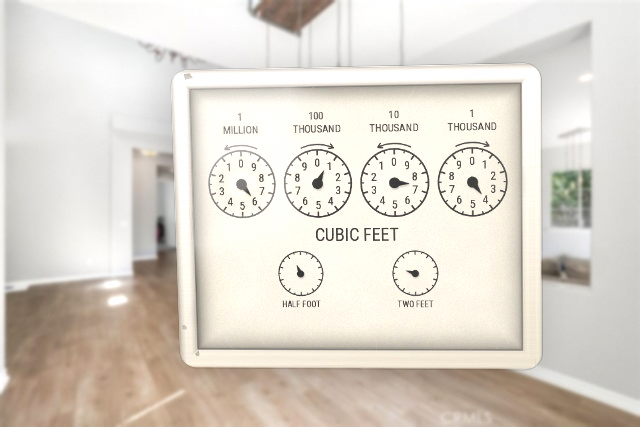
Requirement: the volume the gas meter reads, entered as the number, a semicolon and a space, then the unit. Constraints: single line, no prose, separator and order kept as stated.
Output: 607400; ft³
